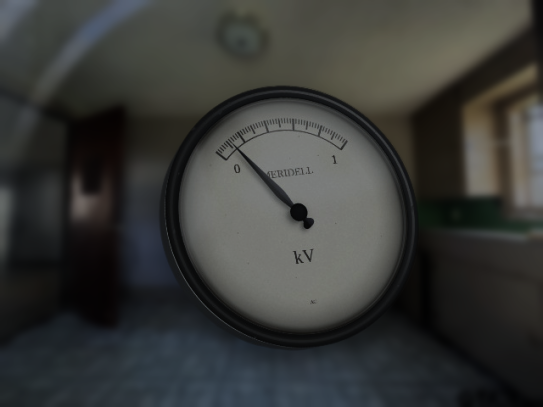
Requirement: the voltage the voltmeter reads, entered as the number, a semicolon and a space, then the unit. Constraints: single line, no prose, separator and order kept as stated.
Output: 0.1; kV
